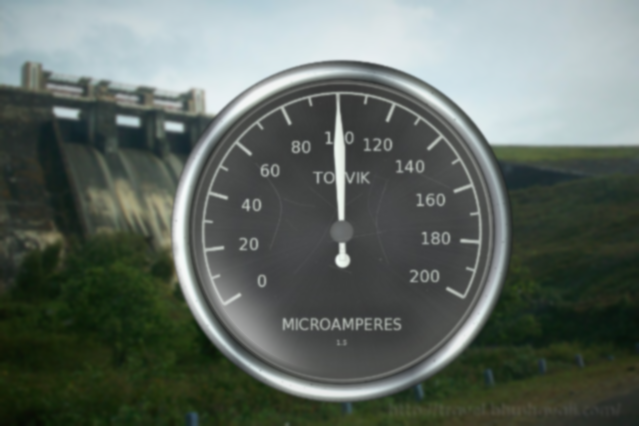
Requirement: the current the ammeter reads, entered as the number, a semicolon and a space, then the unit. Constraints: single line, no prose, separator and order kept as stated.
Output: 100; µA
